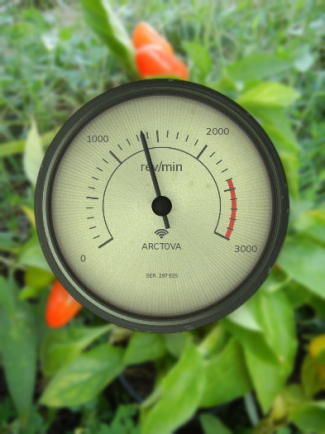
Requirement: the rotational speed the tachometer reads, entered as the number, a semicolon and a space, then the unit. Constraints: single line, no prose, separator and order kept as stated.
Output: 1350; rpm
